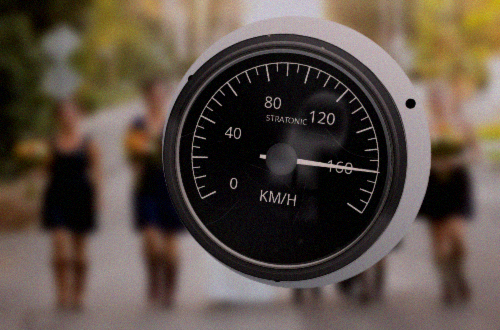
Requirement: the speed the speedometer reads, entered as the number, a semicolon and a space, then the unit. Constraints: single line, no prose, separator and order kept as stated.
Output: 160; km/h
